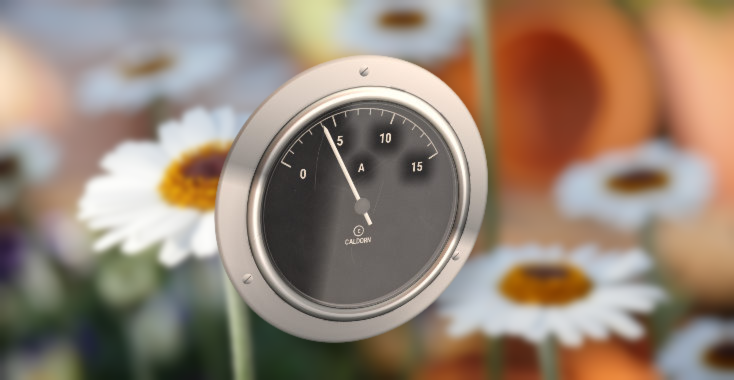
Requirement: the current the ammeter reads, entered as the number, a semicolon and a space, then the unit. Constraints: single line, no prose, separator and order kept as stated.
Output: 4; A
